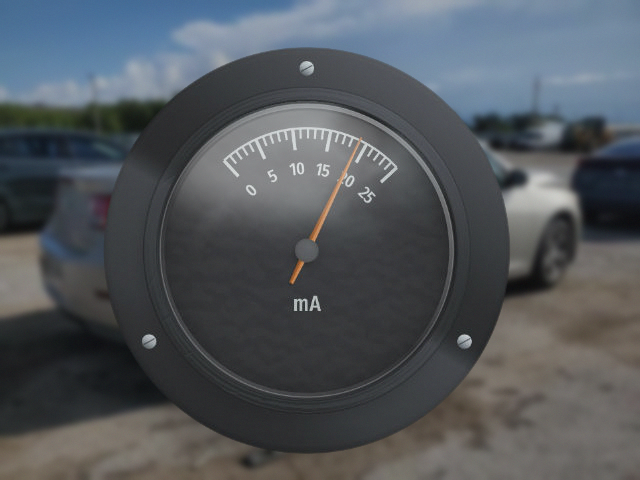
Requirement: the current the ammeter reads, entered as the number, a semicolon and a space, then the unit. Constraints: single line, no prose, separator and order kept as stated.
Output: 19; mA
